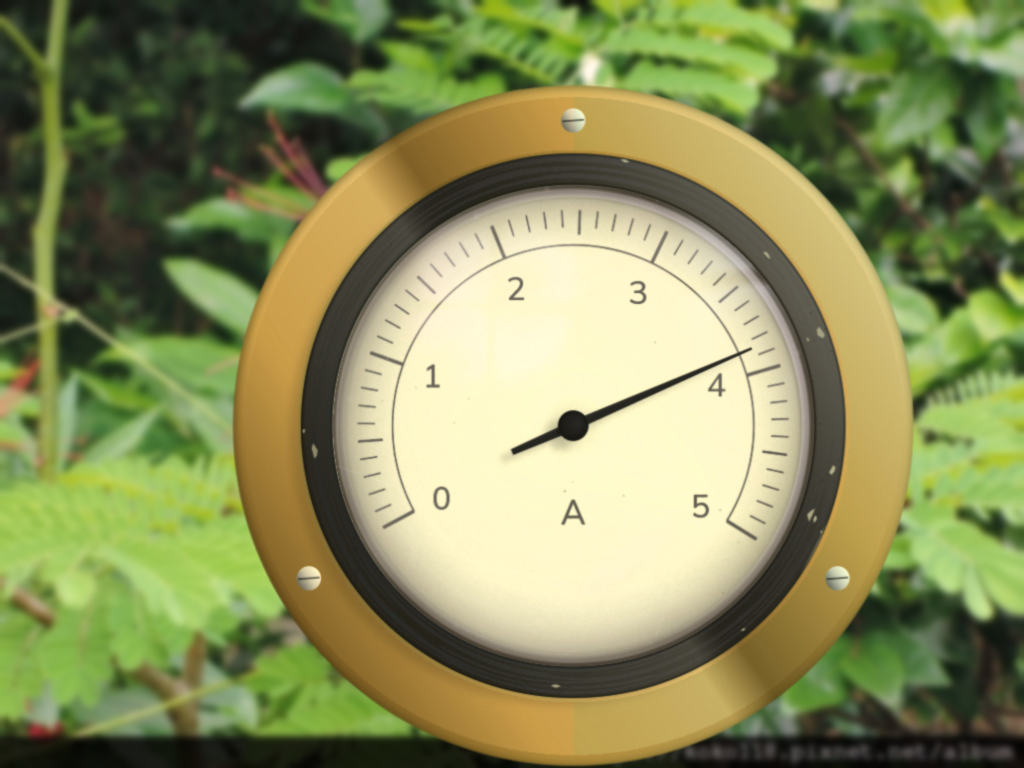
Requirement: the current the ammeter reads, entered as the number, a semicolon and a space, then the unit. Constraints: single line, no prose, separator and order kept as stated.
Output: 3.85; A
